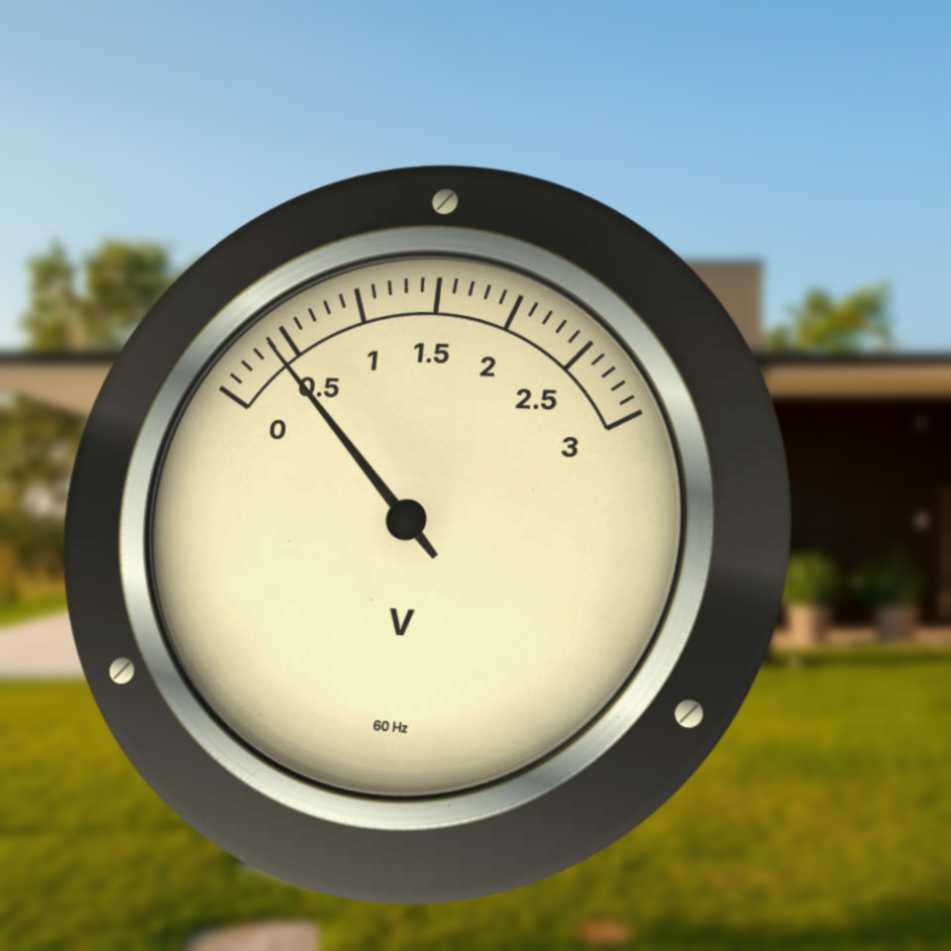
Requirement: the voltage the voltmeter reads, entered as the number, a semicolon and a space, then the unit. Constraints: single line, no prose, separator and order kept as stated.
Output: 0.4; V
